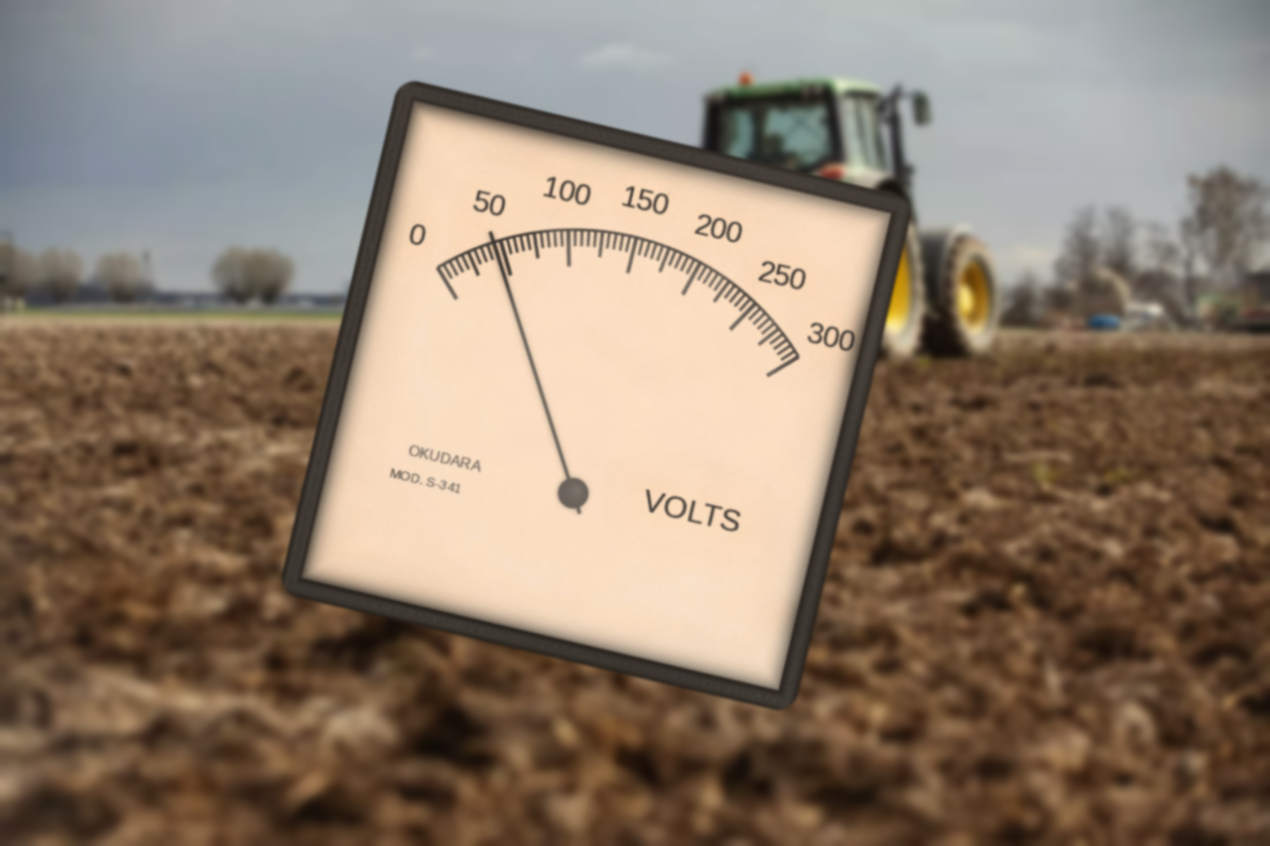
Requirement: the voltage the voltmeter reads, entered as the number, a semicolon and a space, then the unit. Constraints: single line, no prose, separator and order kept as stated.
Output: 45; V
